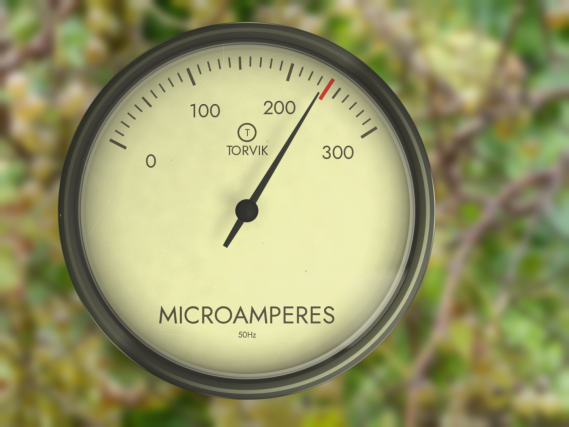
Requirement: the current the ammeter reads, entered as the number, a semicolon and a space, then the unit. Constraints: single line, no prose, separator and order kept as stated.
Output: 235; µA
